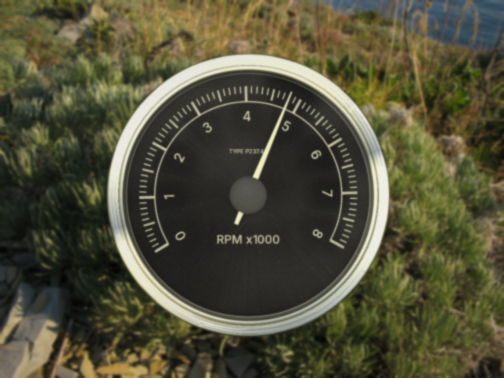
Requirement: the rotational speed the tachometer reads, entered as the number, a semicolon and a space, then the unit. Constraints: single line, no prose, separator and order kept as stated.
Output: 4800; rpm
